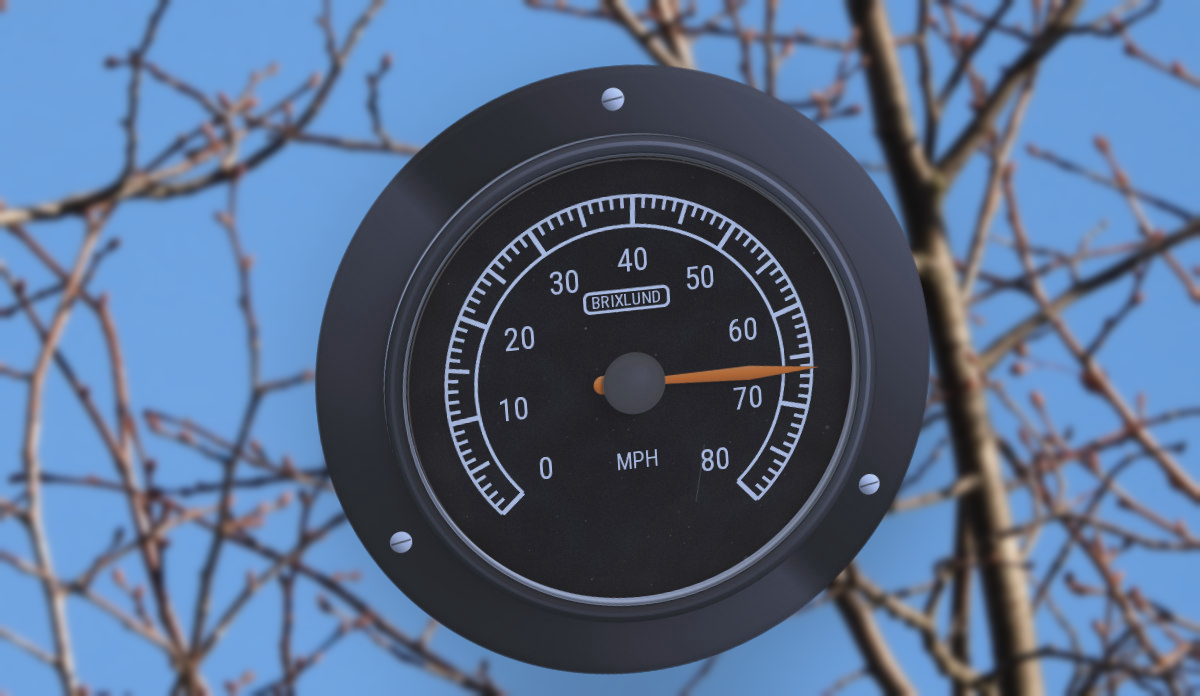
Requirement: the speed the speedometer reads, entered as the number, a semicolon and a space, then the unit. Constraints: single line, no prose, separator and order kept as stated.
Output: 66; mph
